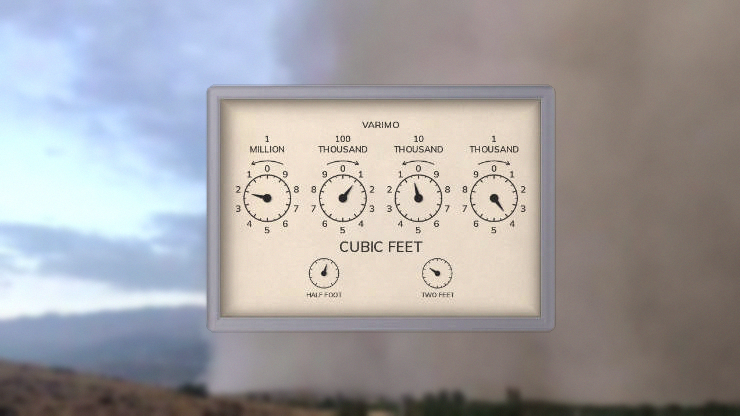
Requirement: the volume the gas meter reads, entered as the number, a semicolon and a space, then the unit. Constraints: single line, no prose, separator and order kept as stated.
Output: 210400; ft³
